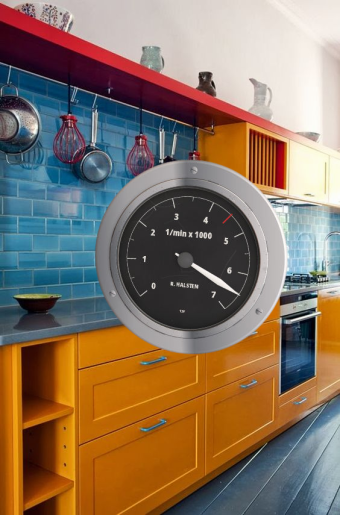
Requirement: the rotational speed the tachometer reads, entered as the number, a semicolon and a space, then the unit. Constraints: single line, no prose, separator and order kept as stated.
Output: 6500; rpm
